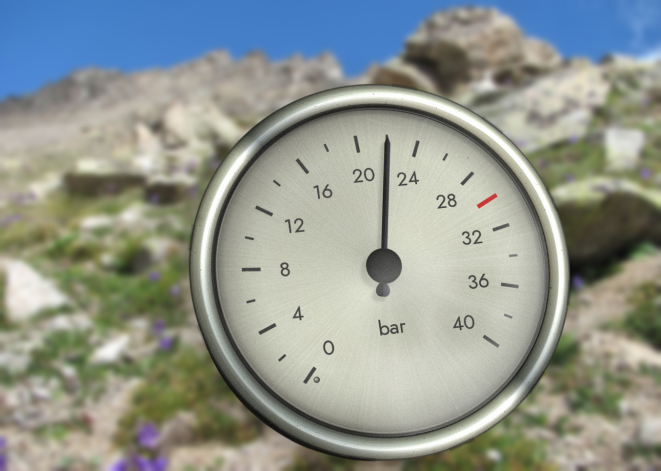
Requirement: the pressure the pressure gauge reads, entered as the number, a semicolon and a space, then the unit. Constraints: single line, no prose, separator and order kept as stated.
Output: 22; bar
